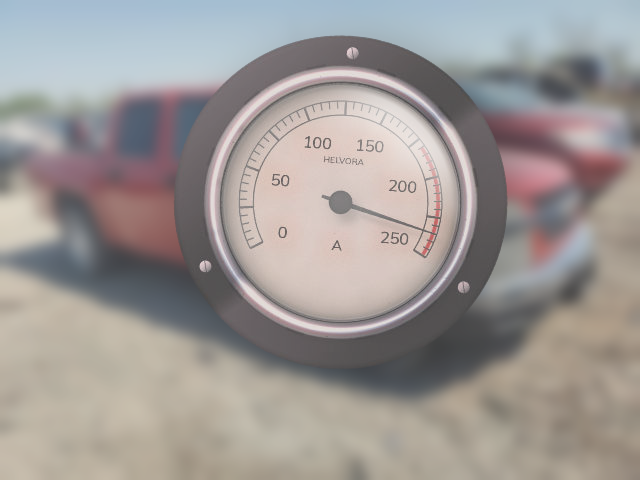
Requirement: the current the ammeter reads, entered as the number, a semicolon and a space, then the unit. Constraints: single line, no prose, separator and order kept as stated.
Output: 235; A
